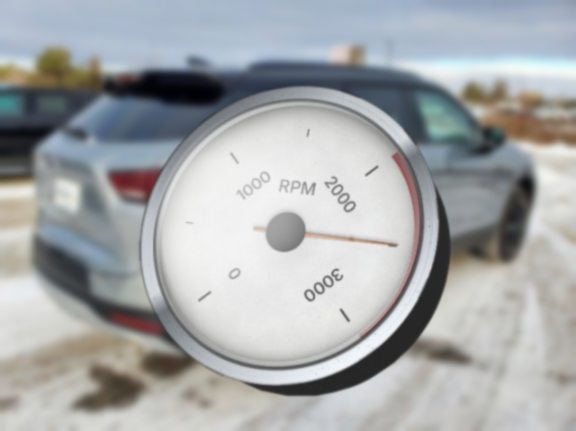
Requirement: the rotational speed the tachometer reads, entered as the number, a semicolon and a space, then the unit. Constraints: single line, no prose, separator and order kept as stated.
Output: 2500; rpm
